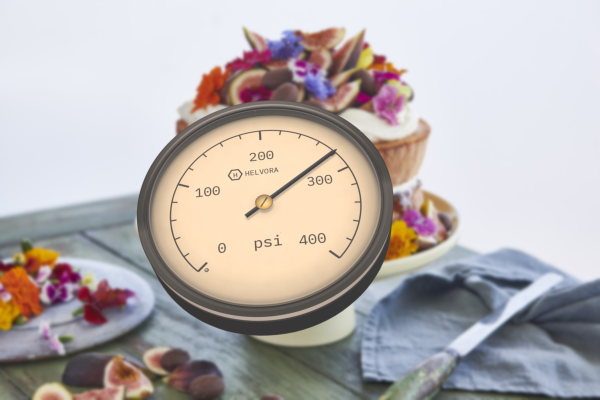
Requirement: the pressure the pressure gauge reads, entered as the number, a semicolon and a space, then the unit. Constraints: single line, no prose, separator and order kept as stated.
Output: 280; psi
